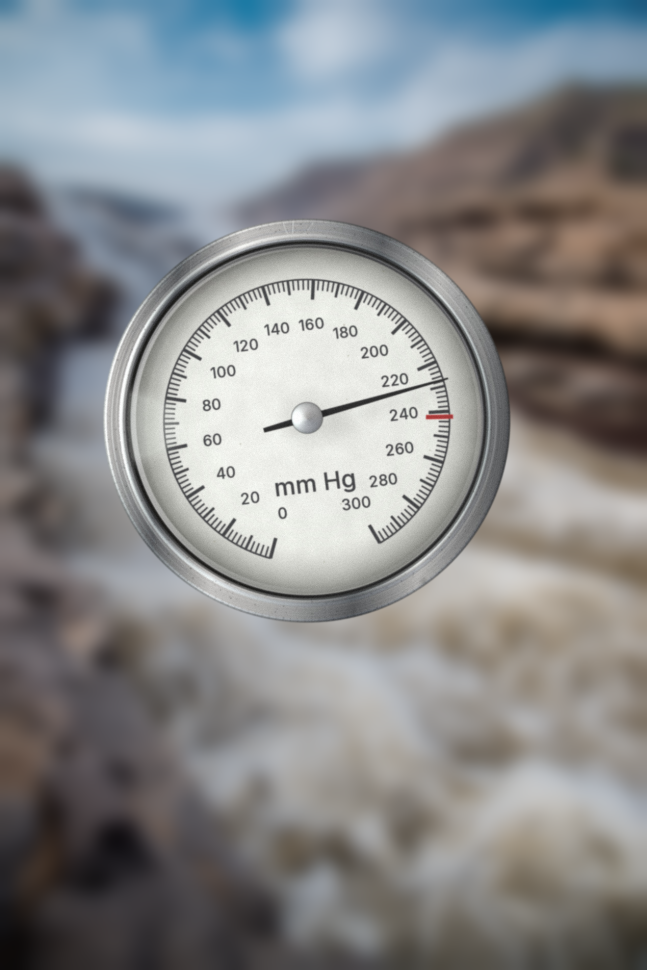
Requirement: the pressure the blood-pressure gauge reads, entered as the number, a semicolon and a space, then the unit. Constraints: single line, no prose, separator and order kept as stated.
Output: 228; mmHg
